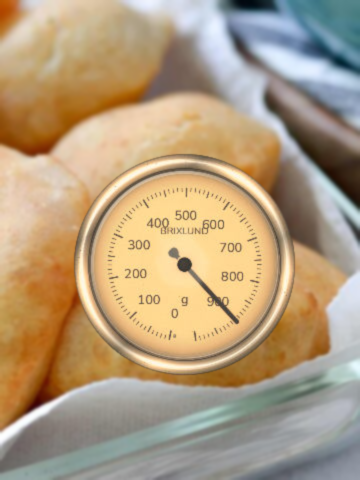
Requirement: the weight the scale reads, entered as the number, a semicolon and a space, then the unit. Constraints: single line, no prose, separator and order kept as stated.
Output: 900; g
